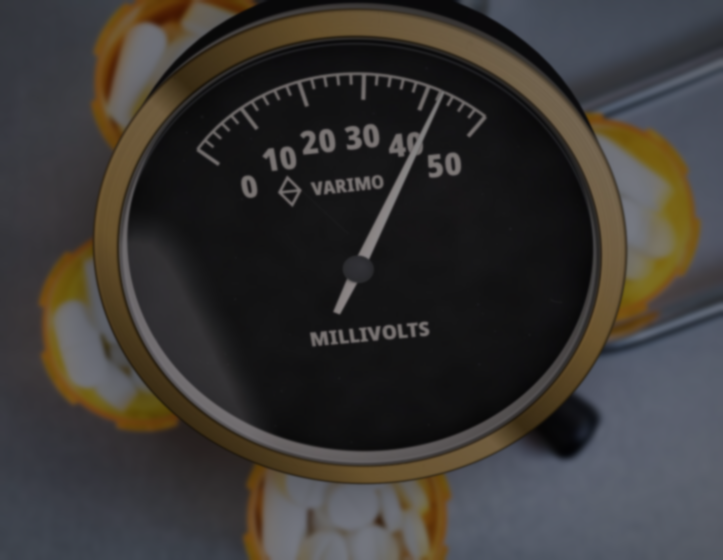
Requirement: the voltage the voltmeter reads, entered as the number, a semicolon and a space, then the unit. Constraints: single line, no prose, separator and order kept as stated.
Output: 42; mV
